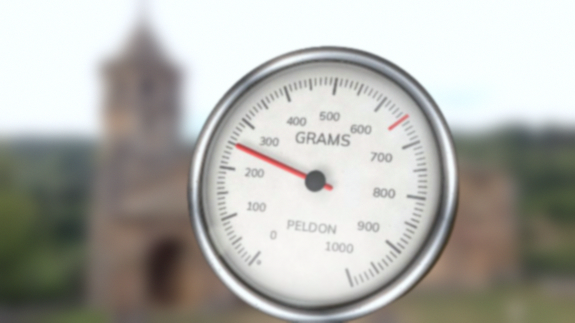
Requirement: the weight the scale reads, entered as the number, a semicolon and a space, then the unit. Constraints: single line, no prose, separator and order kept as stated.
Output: 250; g
